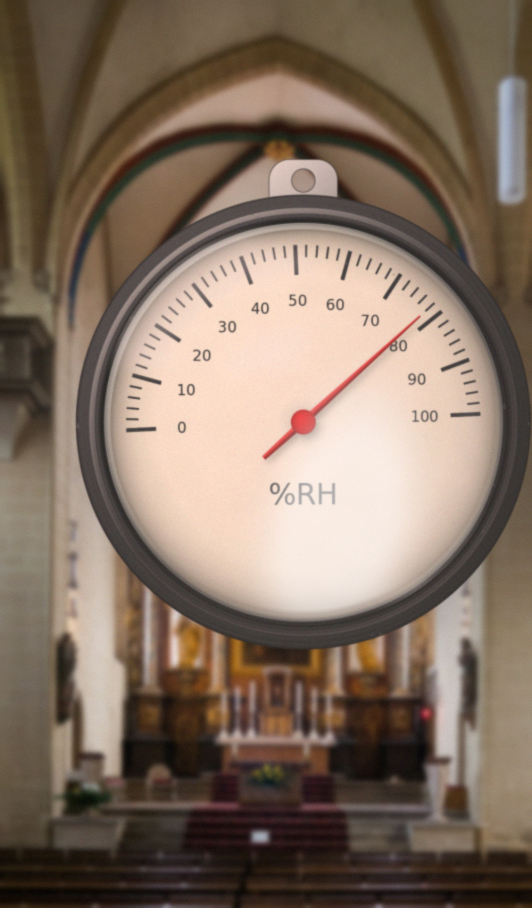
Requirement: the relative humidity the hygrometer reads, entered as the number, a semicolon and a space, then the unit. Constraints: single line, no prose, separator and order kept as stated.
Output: 78; %
